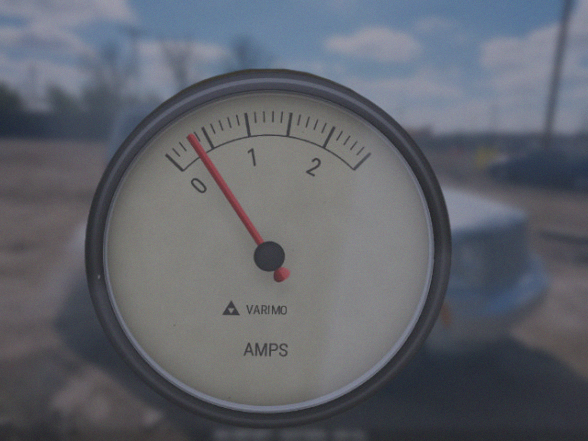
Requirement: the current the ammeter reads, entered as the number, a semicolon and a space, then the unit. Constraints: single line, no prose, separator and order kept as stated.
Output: 0.35; A
